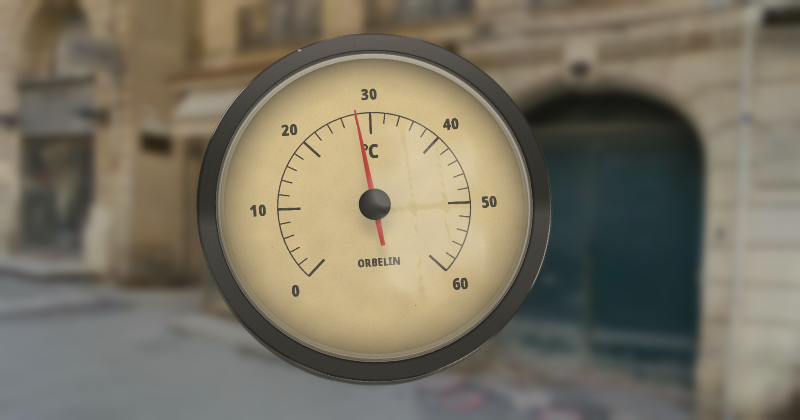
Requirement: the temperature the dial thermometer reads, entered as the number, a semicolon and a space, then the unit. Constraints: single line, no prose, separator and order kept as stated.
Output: 28; °C
